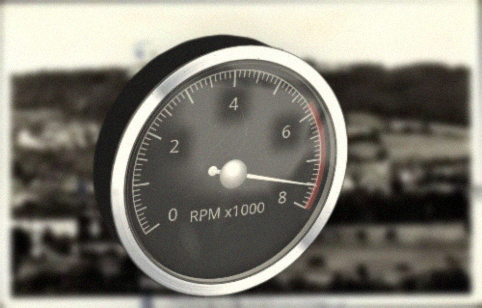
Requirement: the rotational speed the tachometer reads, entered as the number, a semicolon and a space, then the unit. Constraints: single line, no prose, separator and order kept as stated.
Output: 7500; rpm
